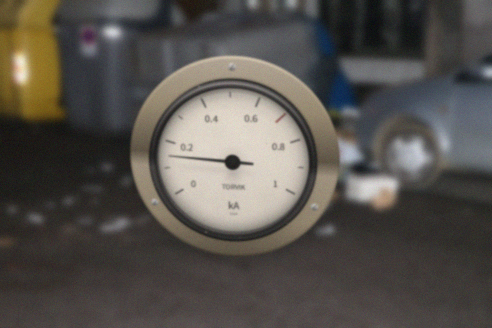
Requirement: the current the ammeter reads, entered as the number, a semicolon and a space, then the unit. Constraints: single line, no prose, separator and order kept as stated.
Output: 0.15; kA
